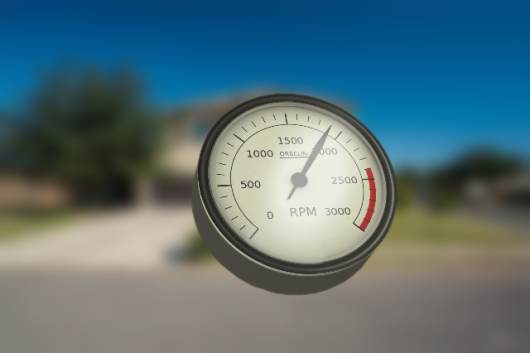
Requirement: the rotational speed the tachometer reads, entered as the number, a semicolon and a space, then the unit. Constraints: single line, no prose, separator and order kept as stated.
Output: 1900; rpm
